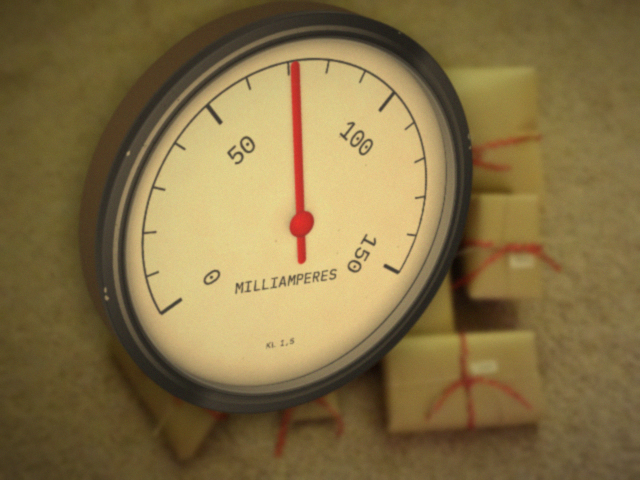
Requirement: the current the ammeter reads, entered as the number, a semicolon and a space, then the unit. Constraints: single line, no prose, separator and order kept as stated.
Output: 70; mA
